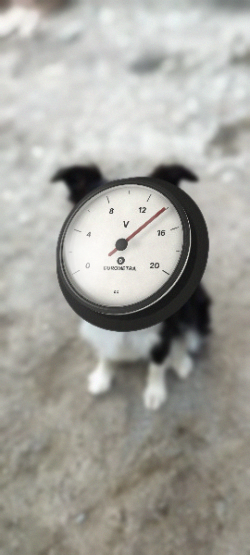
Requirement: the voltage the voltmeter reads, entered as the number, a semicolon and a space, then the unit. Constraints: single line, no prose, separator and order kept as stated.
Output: 14; V
